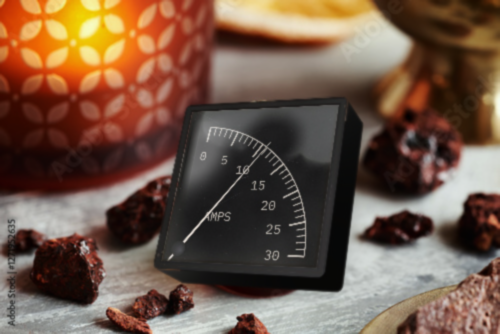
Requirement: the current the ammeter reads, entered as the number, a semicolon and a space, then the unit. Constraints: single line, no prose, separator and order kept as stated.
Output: 11; A
